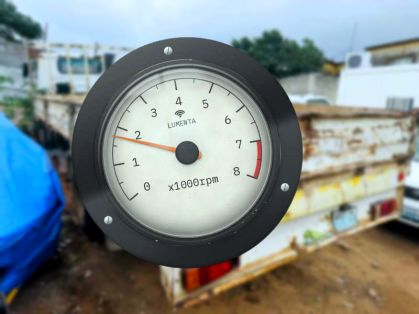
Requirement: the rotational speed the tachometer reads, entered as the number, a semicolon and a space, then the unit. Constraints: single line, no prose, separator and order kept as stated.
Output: 1750; rpm
